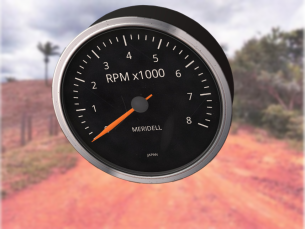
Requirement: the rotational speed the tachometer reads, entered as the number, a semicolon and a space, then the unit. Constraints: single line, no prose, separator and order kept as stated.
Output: 0; rpm
